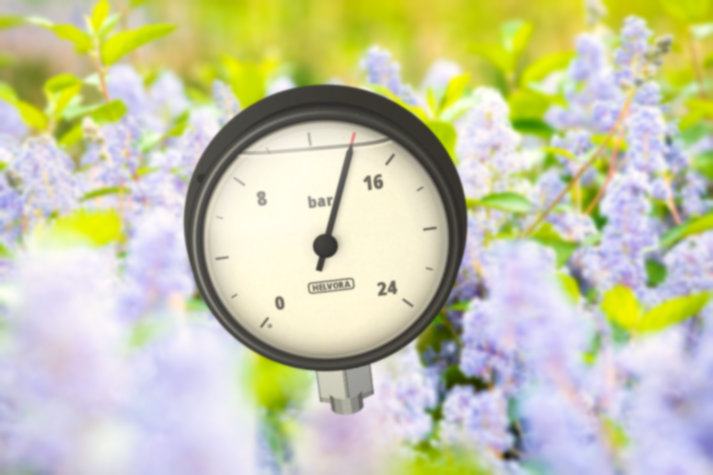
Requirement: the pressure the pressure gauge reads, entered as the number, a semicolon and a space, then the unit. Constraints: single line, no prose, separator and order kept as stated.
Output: 14; bar
